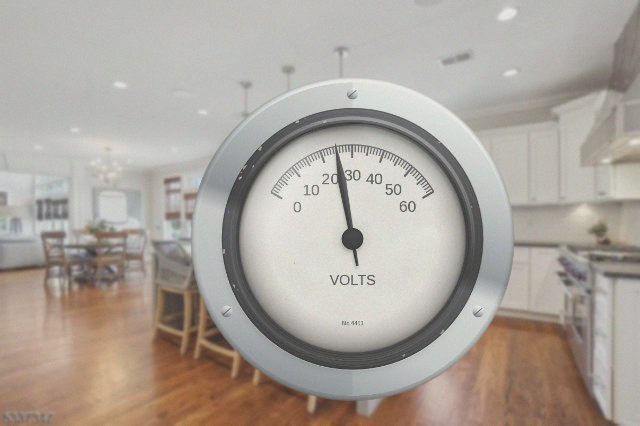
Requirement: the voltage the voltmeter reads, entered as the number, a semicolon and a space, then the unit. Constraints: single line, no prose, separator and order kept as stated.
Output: 25; V
